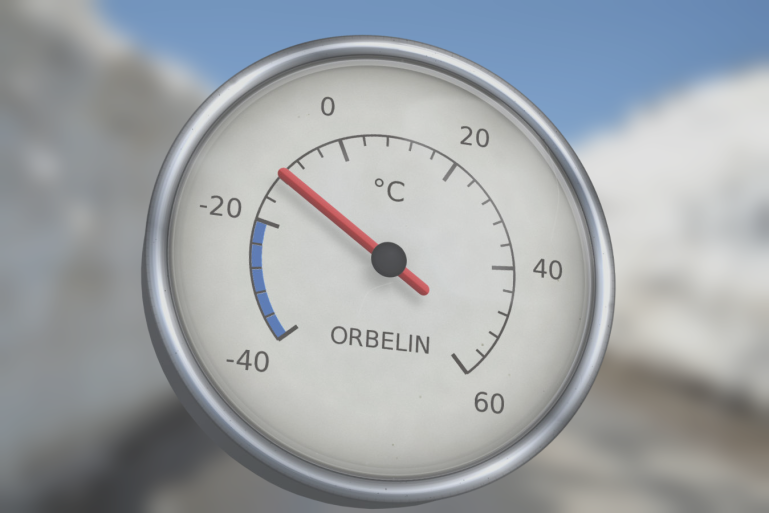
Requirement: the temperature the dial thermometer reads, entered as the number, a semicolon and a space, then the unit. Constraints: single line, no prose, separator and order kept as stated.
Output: -12; °C
